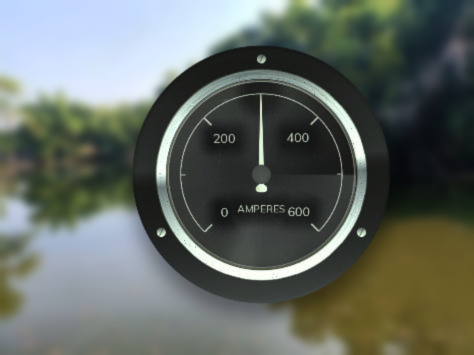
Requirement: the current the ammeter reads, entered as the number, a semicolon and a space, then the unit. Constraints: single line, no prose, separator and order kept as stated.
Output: 300; A
